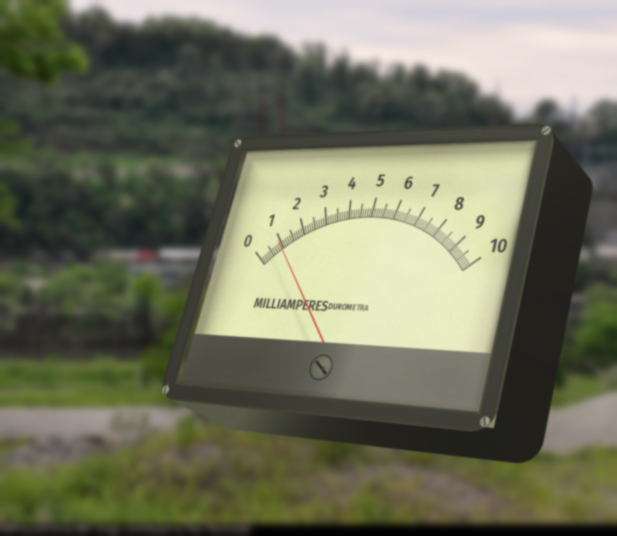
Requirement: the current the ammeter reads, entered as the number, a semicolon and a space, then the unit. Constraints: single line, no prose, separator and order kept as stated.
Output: 1; mA
